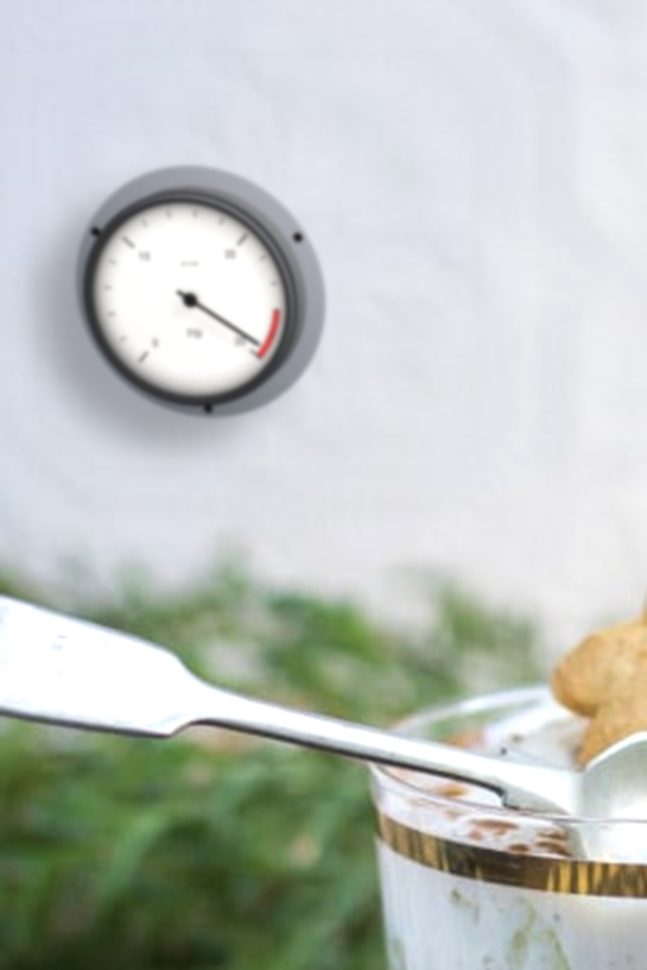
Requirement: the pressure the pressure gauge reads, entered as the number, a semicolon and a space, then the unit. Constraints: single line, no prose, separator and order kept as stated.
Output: 29; psi
